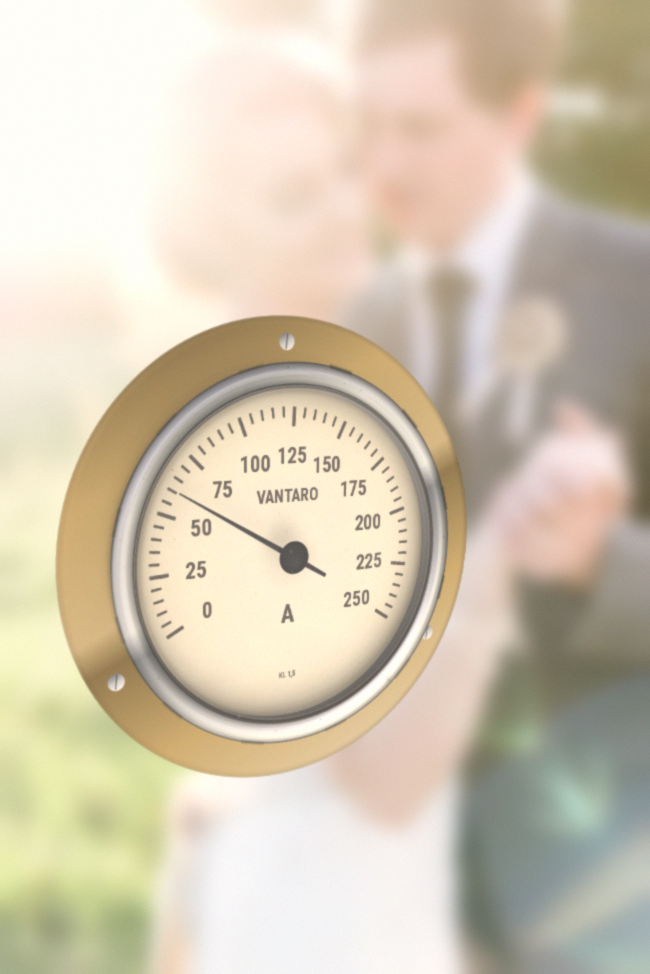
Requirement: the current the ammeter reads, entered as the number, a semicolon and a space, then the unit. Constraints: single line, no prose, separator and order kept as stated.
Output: 60; A
